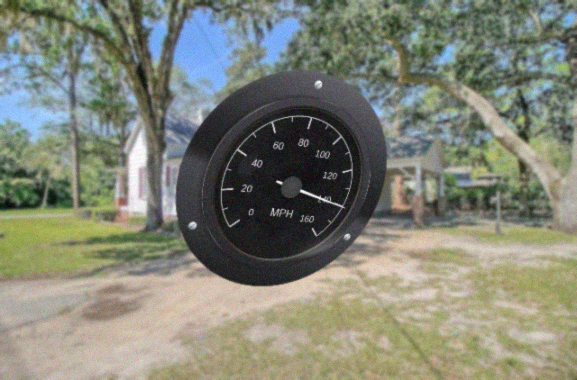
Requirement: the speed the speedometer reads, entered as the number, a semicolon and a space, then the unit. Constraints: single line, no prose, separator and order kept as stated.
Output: 140; mph
